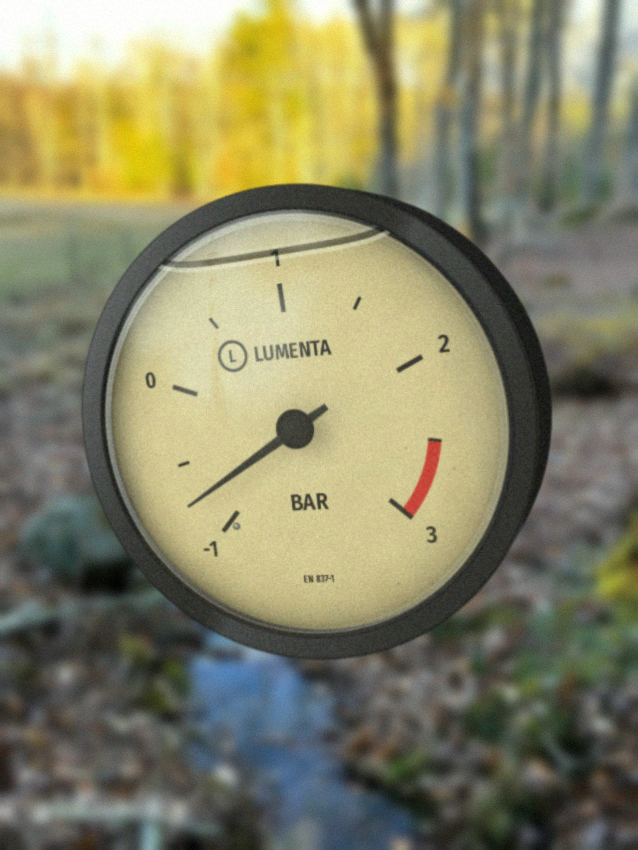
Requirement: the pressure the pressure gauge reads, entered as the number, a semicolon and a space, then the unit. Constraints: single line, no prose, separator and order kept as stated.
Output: -0.75; bar
